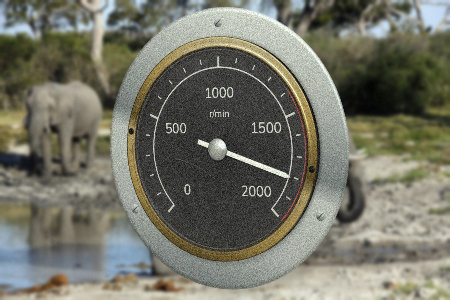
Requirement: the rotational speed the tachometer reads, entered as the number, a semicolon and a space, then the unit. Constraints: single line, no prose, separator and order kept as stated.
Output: 1800; rpm
